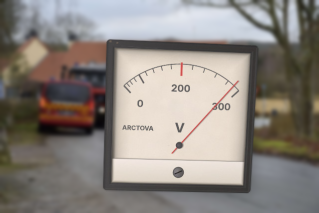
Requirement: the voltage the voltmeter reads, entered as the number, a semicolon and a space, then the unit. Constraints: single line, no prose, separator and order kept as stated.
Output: 290; V
